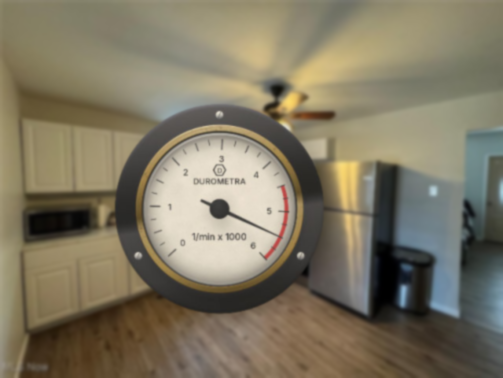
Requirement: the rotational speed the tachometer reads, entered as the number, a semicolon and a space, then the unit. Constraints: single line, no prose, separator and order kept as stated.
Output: 5500; rpm
